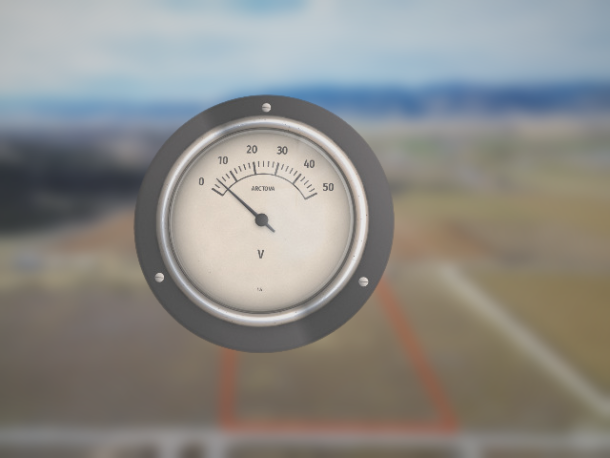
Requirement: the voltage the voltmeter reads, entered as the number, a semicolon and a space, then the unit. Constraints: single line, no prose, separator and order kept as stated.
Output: 4; V
